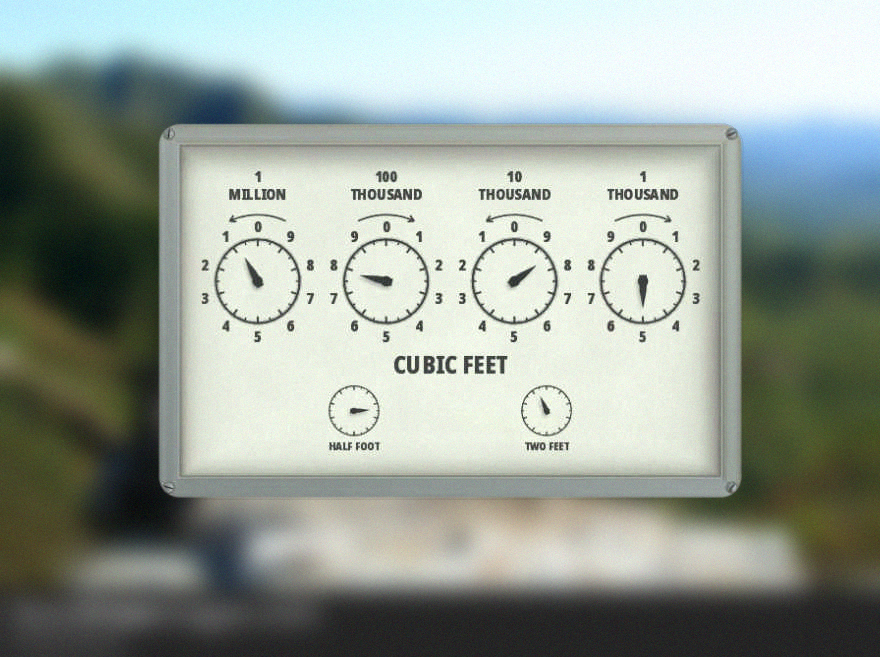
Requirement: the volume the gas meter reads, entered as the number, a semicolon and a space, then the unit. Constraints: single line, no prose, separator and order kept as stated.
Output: 78500; ft³
